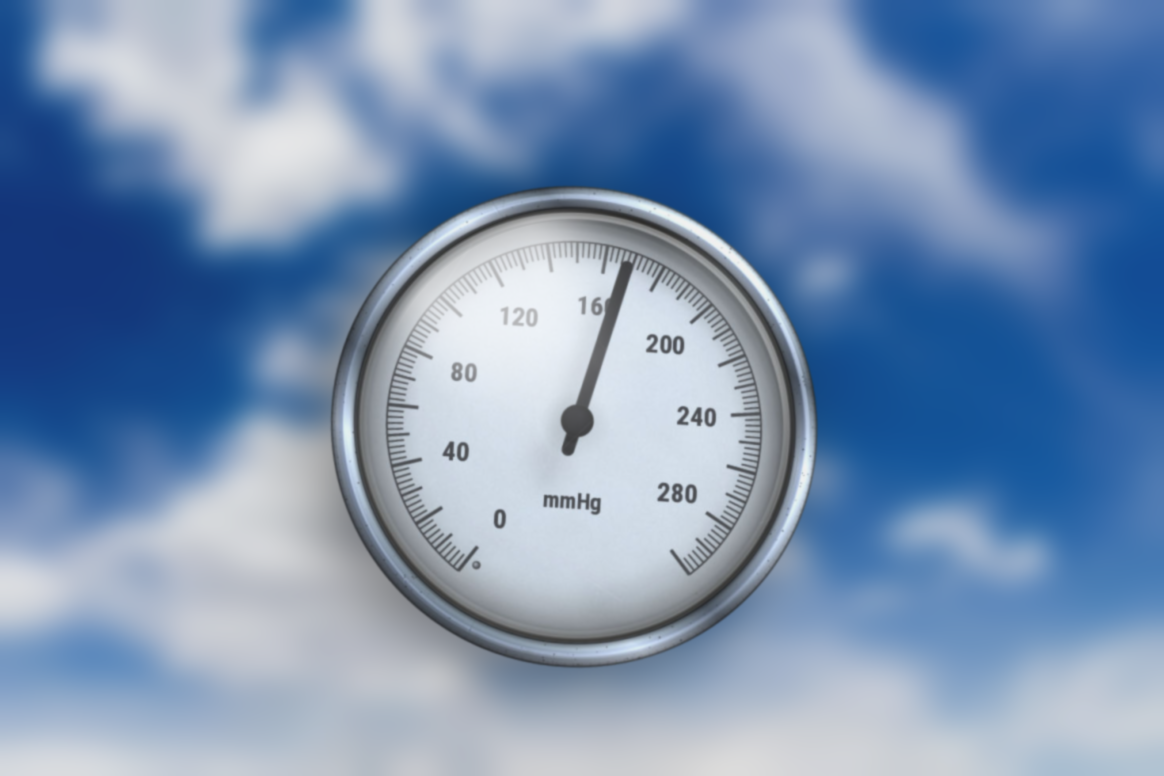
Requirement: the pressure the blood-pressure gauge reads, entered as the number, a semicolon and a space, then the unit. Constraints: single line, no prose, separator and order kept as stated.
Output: 168; mmHg
